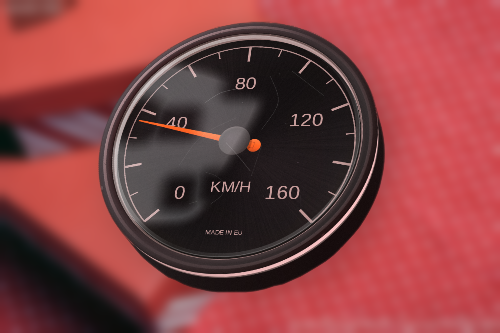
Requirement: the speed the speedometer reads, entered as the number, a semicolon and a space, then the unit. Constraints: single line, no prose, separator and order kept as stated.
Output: 35; km/h
